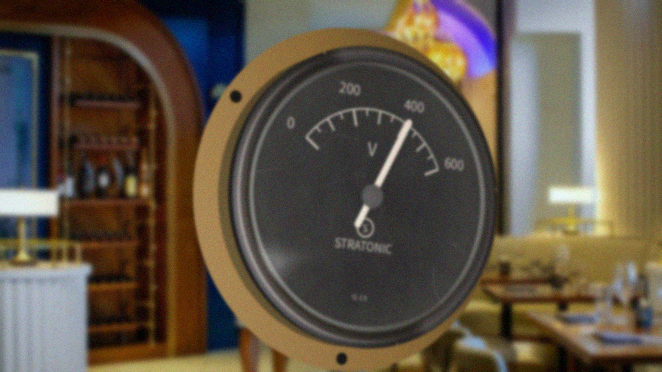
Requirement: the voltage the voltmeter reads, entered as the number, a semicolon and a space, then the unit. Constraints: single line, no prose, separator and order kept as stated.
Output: 400; V
